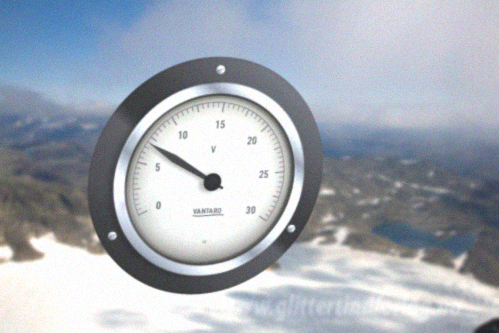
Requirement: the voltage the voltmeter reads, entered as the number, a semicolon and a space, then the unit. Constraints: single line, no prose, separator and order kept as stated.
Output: 7; V
